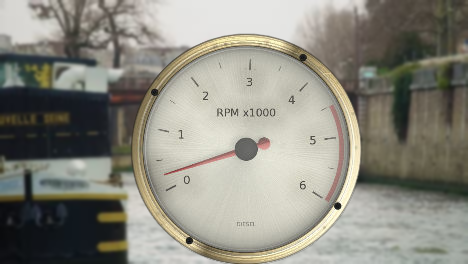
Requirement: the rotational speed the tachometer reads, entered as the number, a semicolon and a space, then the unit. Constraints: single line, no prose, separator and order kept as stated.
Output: 250; rpm
